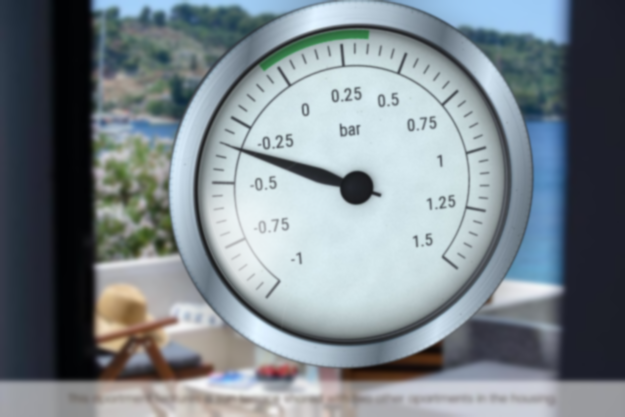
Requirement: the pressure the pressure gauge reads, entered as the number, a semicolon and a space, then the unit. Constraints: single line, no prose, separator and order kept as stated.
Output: -0.35; bar
